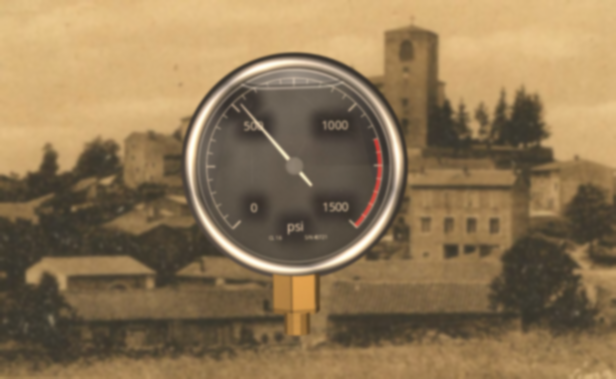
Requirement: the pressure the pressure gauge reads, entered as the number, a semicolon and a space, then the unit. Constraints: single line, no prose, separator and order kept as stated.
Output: 525; psi
